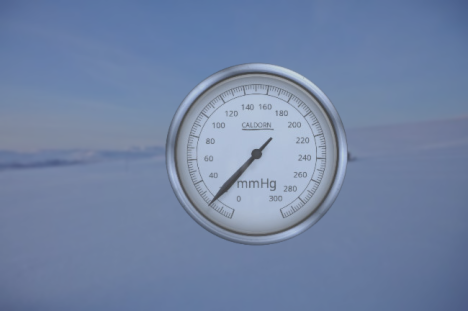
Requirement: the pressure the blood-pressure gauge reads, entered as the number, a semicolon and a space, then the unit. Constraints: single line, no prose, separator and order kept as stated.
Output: 20; mmHg
